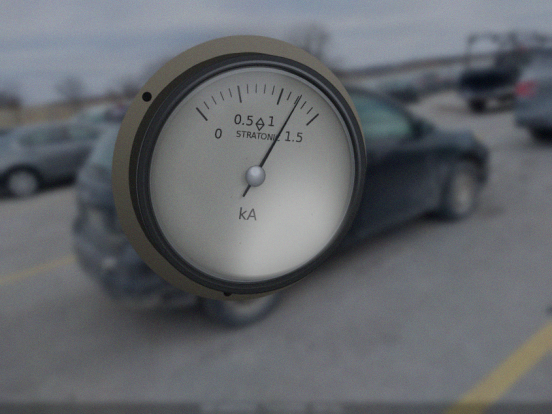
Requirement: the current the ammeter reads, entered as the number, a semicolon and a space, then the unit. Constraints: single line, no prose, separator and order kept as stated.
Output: 1.2; kA
